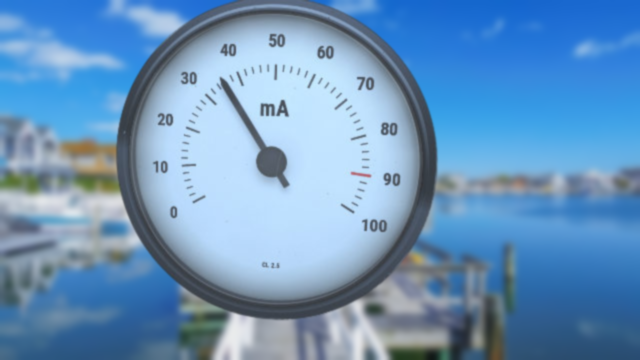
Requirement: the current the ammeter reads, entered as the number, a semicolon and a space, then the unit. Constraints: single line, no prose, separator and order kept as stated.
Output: 36; mA
